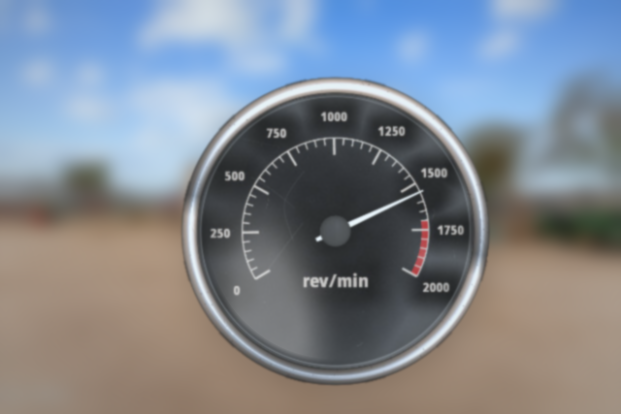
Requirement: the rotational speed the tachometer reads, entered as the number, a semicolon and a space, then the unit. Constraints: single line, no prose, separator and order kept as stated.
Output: 1550; rpm
